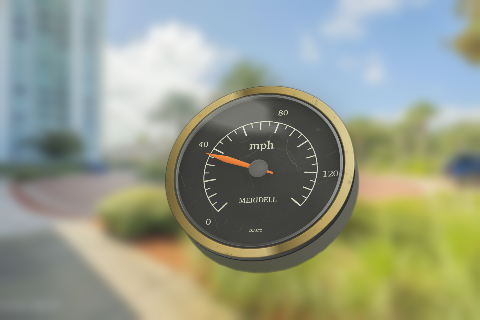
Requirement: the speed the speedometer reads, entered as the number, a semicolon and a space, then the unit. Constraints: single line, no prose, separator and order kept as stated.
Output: 35; mph
